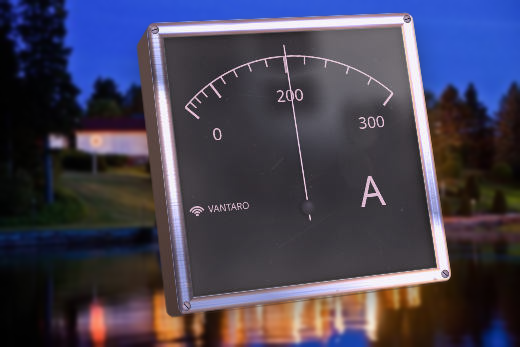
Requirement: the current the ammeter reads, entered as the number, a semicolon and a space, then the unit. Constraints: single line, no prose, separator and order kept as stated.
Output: 200; A
